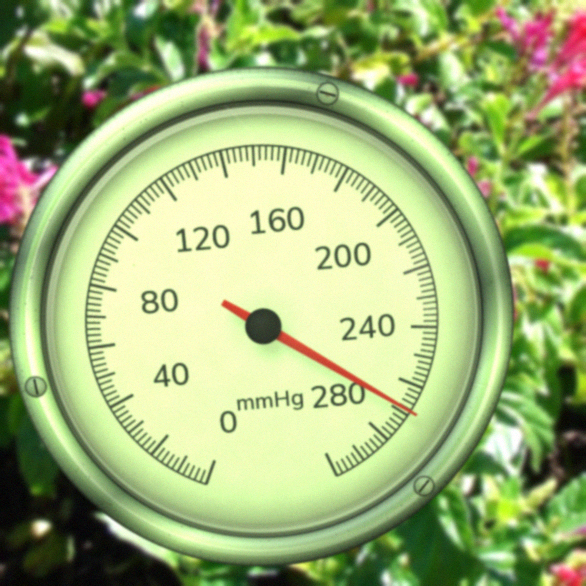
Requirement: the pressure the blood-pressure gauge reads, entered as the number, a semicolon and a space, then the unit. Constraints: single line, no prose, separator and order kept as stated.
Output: 268; mmHg
